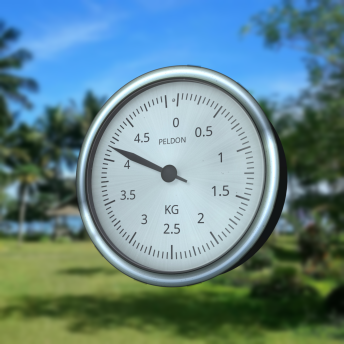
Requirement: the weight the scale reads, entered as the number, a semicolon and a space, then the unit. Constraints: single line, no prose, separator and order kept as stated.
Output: 4.15; kg
